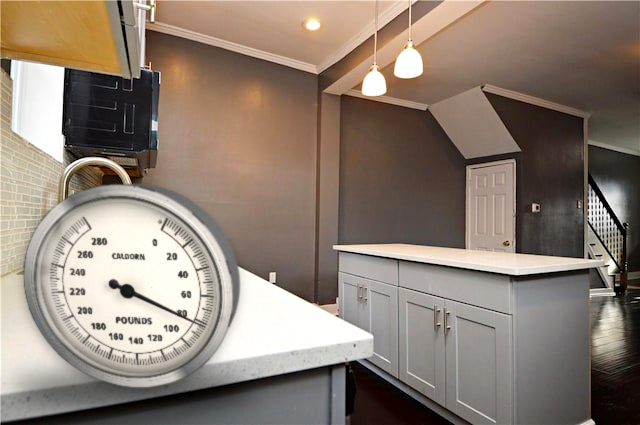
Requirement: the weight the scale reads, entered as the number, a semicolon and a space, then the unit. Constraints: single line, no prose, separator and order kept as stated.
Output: 80; lb
